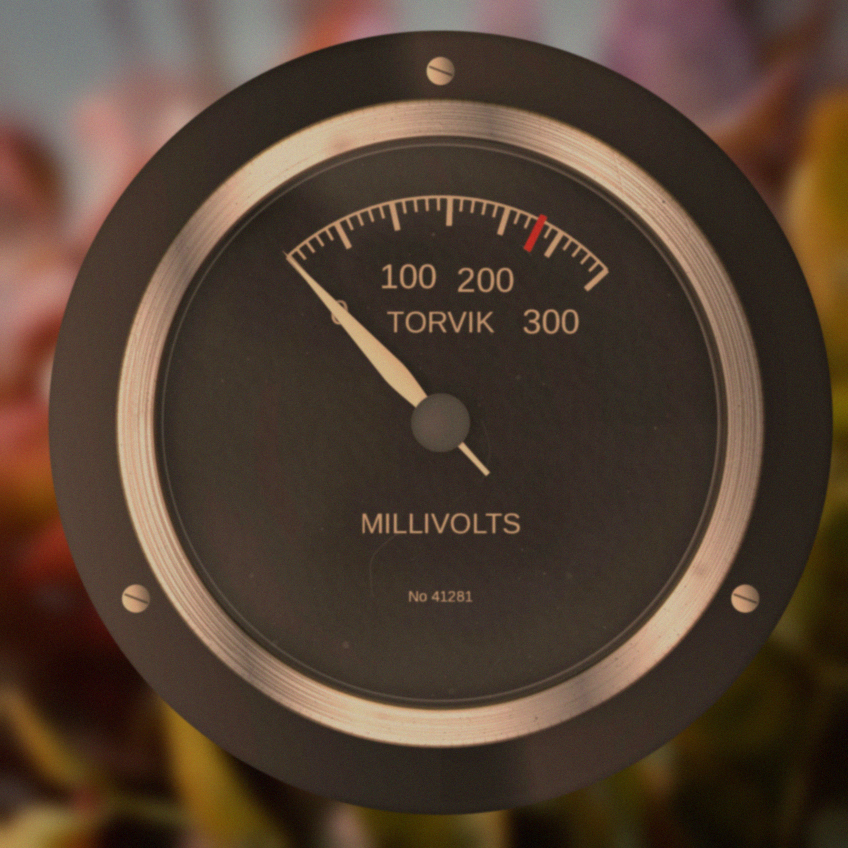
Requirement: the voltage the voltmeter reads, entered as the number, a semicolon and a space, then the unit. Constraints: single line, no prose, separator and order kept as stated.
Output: 0; mV
